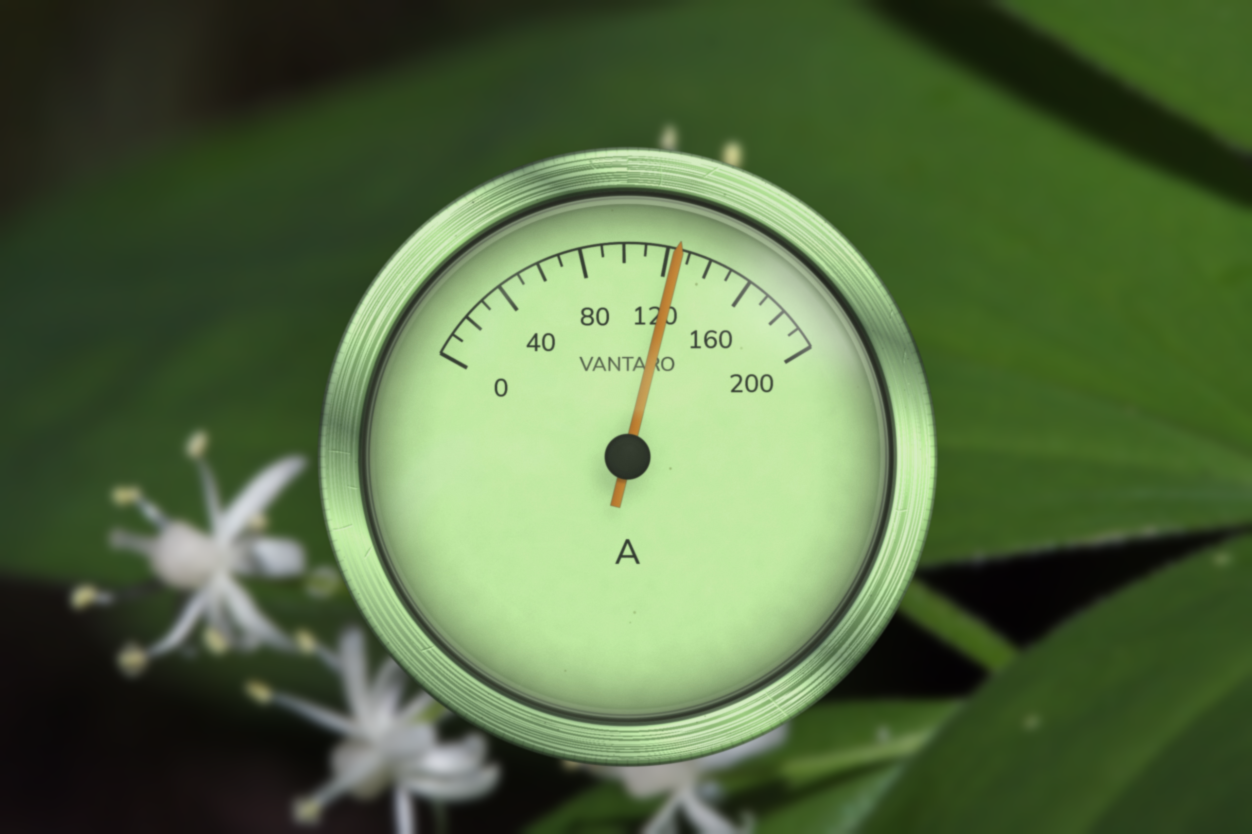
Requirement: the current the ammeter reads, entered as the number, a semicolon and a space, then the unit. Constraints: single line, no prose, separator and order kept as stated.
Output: 125; A
